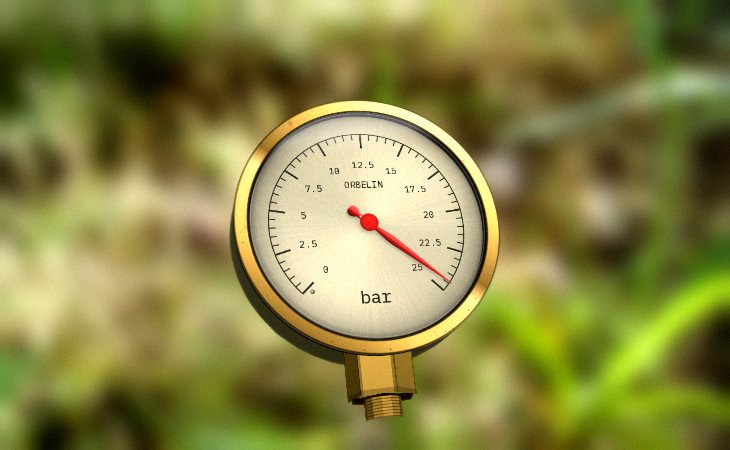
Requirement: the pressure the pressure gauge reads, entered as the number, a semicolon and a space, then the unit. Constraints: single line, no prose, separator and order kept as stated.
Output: 24.5; bar
